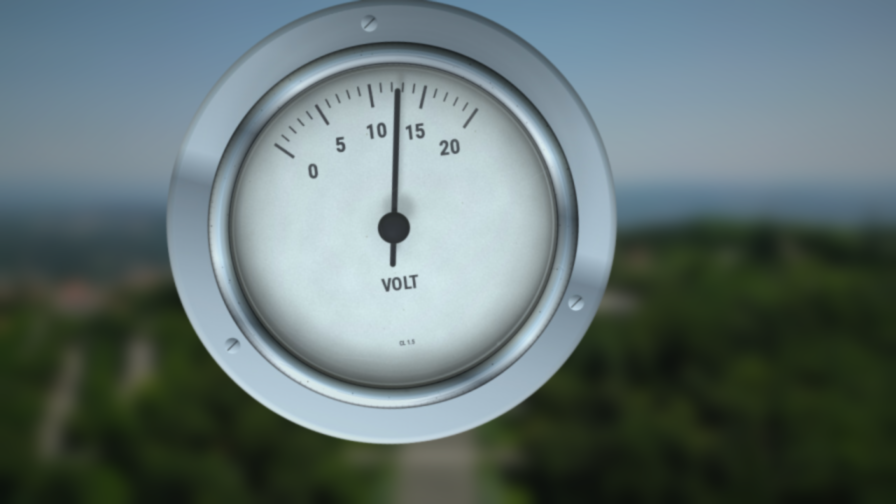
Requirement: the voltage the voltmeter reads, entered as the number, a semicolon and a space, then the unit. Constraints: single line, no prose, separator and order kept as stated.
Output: 12.5; V
